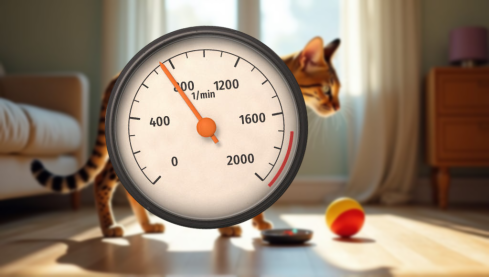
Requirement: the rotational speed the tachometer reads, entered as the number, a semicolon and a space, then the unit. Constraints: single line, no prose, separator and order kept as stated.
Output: 750; rpm
